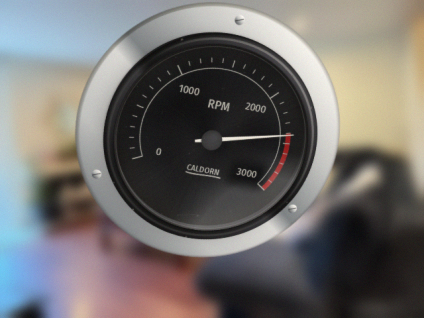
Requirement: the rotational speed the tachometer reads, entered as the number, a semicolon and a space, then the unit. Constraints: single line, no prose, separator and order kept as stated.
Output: 2400; rpm
